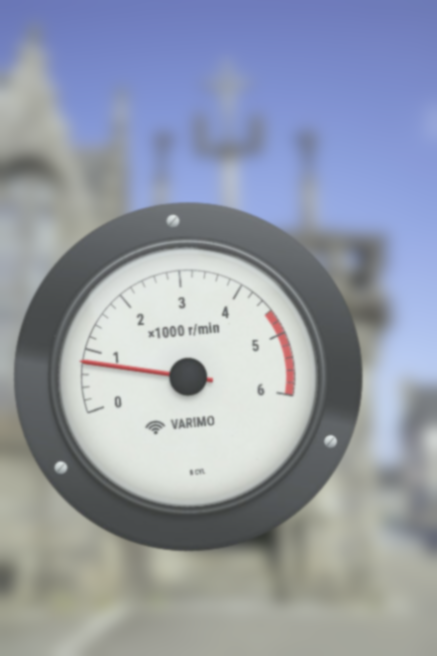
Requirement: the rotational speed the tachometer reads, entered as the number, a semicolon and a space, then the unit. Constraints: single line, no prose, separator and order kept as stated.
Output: 800; rpm
